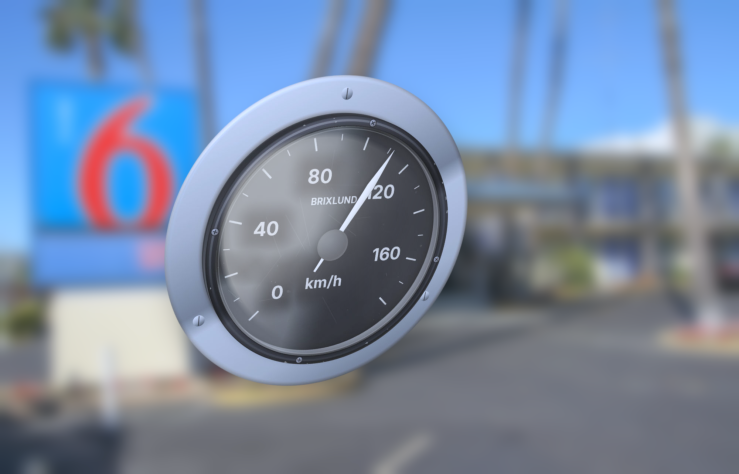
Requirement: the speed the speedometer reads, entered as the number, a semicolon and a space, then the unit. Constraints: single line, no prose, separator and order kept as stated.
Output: 110; km/h
